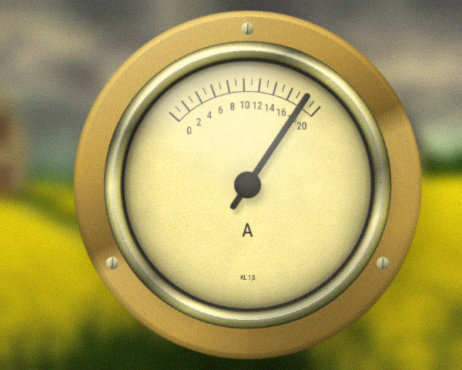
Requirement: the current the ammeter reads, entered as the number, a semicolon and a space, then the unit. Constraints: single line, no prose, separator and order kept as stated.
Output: 18; A
